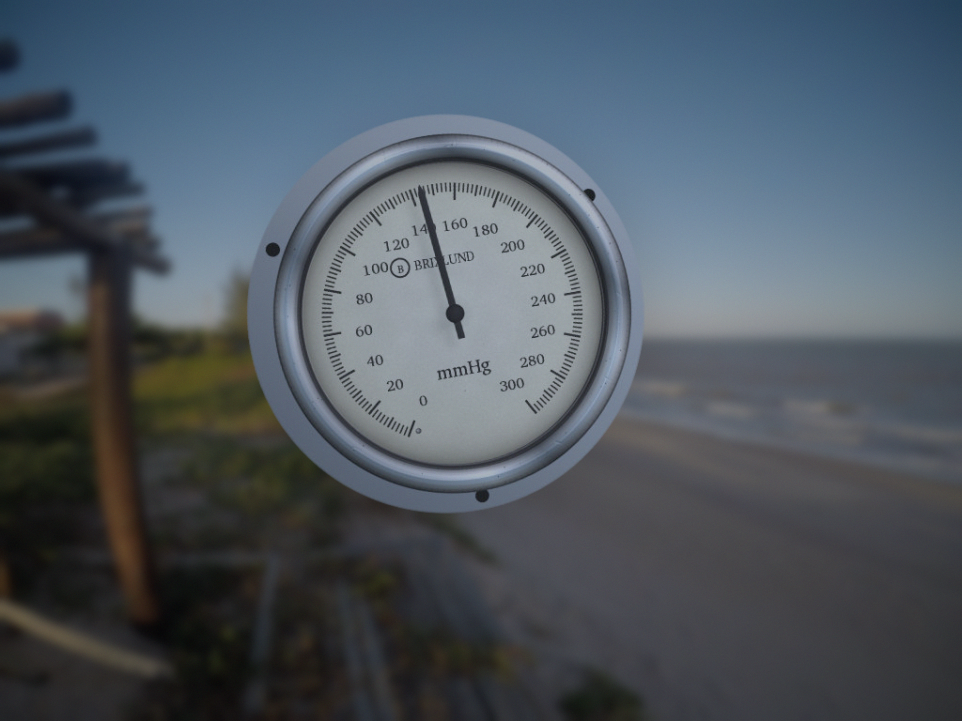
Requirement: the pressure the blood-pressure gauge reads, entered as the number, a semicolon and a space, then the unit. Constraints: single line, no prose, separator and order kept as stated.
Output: 144; mmHg
